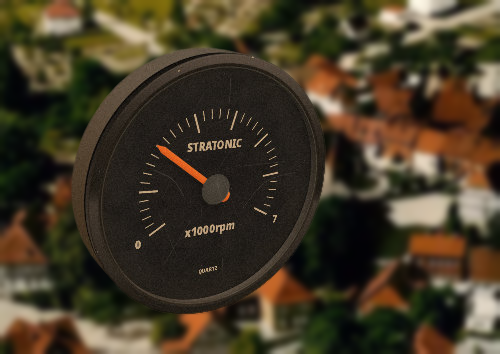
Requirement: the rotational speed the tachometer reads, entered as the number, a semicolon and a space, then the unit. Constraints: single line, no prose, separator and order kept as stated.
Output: 2000; rpm
